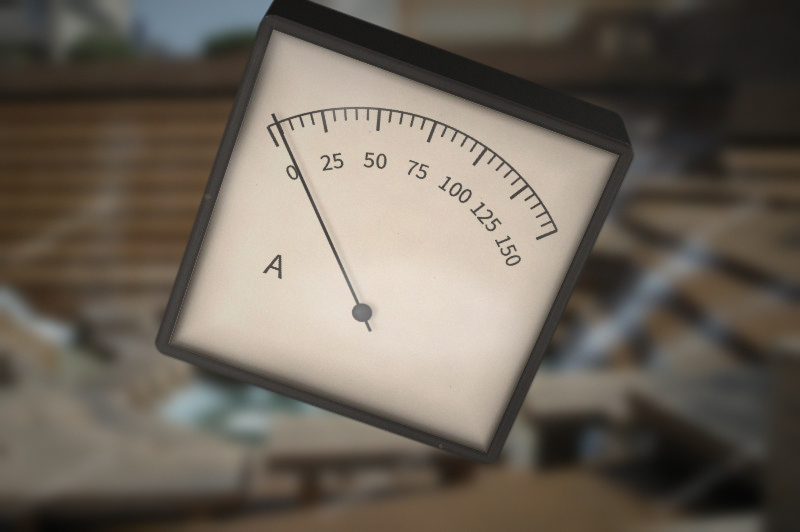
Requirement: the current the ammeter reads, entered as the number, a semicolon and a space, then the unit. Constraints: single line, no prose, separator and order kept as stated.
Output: 5; A
